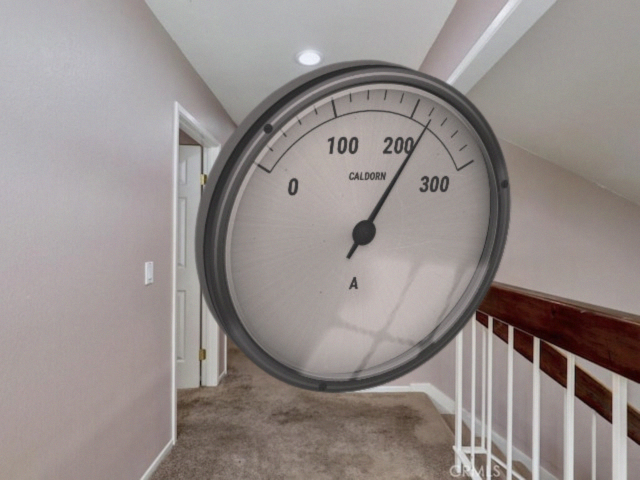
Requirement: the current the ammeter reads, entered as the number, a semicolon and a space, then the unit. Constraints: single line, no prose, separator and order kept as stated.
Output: 220; A
